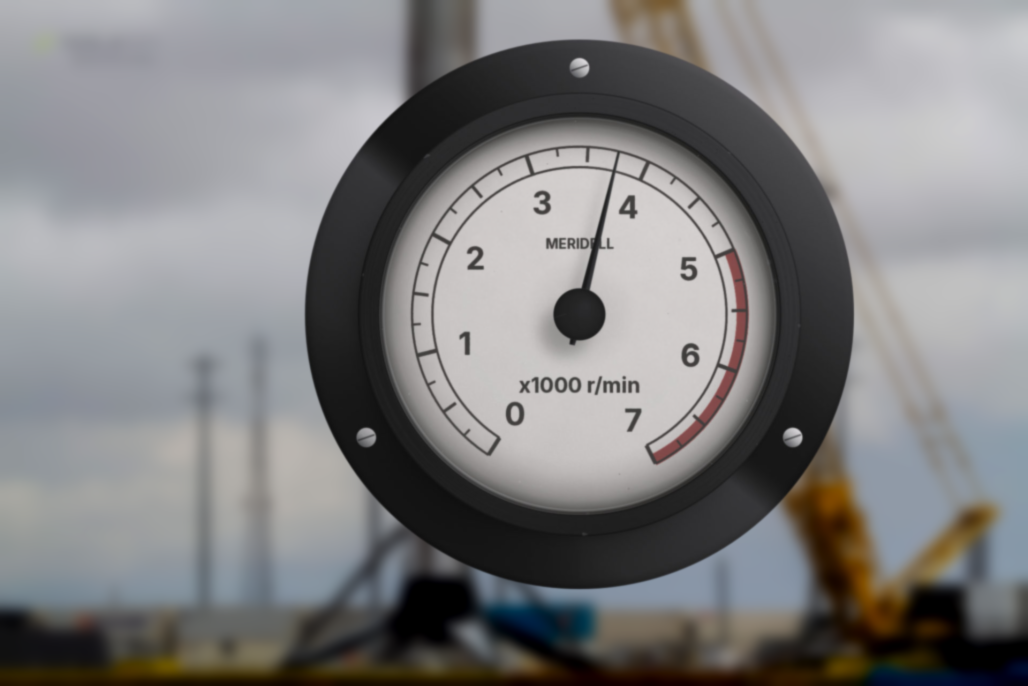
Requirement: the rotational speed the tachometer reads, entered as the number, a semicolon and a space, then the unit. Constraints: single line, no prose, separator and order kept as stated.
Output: 3750; rpm
